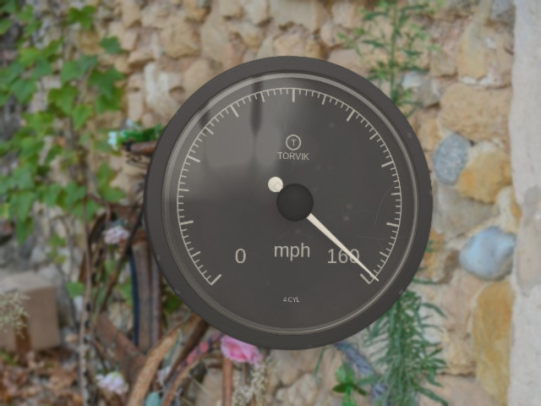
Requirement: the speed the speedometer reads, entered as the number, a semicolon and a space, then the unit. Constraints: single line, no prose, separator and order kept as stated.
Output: 158; mph
